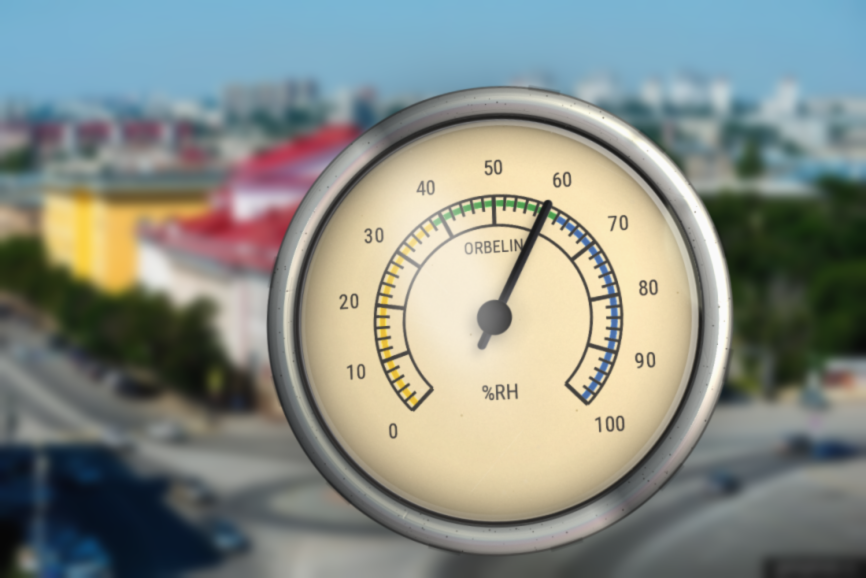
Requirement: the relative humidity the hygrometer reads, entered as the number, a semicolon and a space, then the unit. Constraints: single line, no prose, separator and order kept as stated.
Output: 60; %
